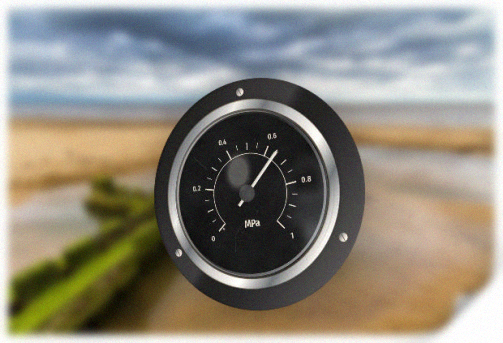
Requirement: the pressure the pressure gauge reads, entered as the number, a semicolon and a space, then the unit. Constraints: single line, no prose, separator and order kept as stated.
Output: 0.65; MPa
